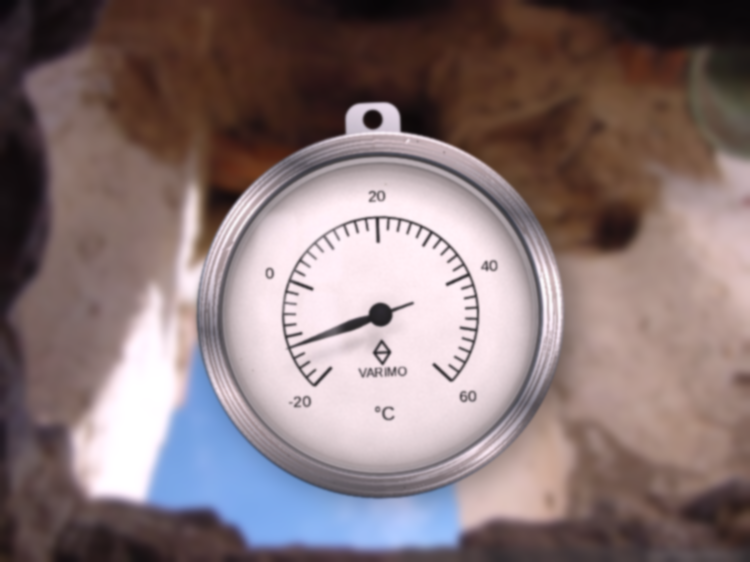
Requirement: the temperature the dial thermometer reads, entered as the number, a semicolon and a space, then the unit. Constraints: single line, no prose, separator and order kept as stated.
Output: -12; °C
